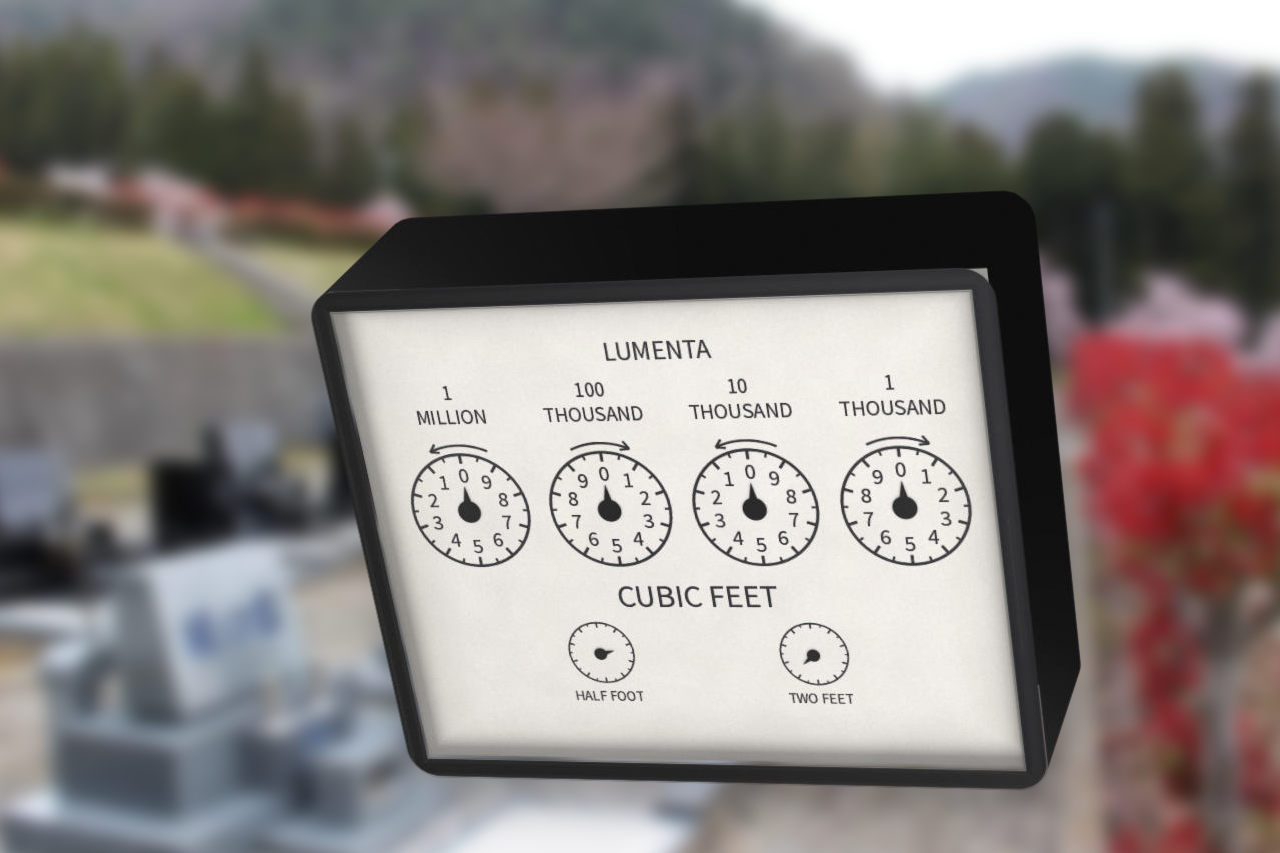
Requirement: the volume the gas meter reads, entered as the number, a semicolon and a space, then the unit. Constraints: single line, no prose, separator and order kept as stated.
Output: 0; ft³
